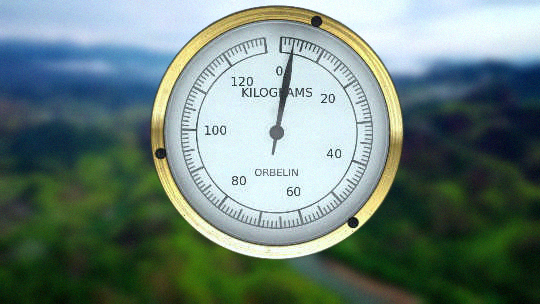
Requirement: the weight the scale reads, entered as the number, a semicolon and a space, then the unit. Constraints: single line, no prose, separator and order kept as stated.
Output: 3; kg
